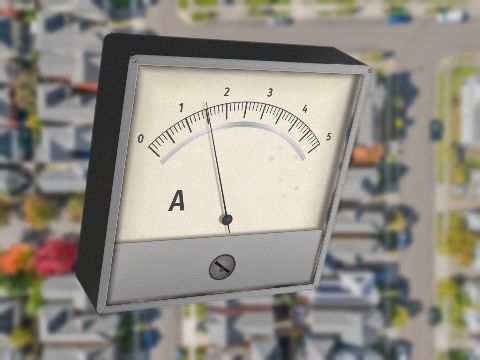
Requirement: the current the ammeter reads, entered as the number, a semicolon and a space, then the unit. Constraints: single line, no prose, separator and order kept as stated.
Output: 1.5; A
